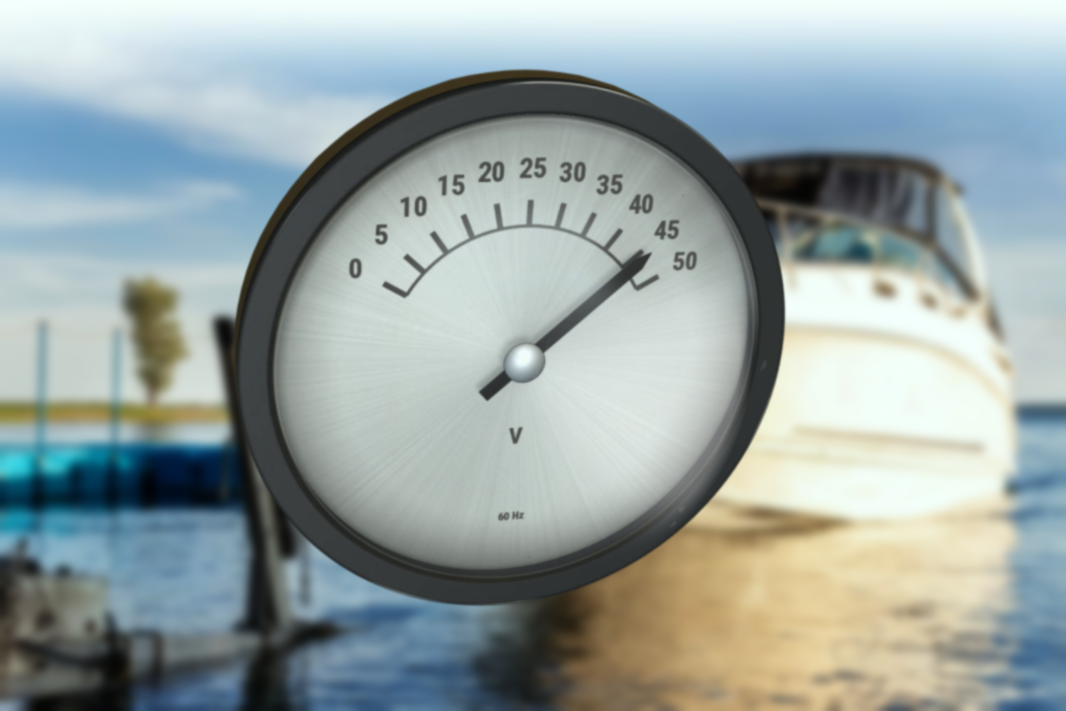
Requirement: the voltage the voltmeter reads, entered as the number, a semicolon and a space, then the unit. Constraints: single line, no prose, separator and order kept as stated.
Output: 45; V
